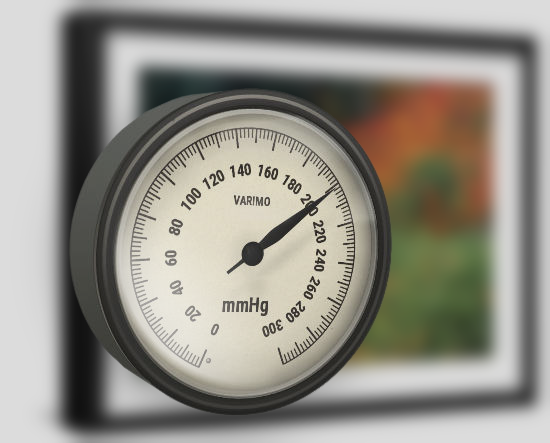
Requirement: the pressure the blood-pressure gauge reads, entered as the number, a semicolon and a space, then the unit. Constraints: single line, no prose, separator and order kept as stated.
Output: 200; mmHg
